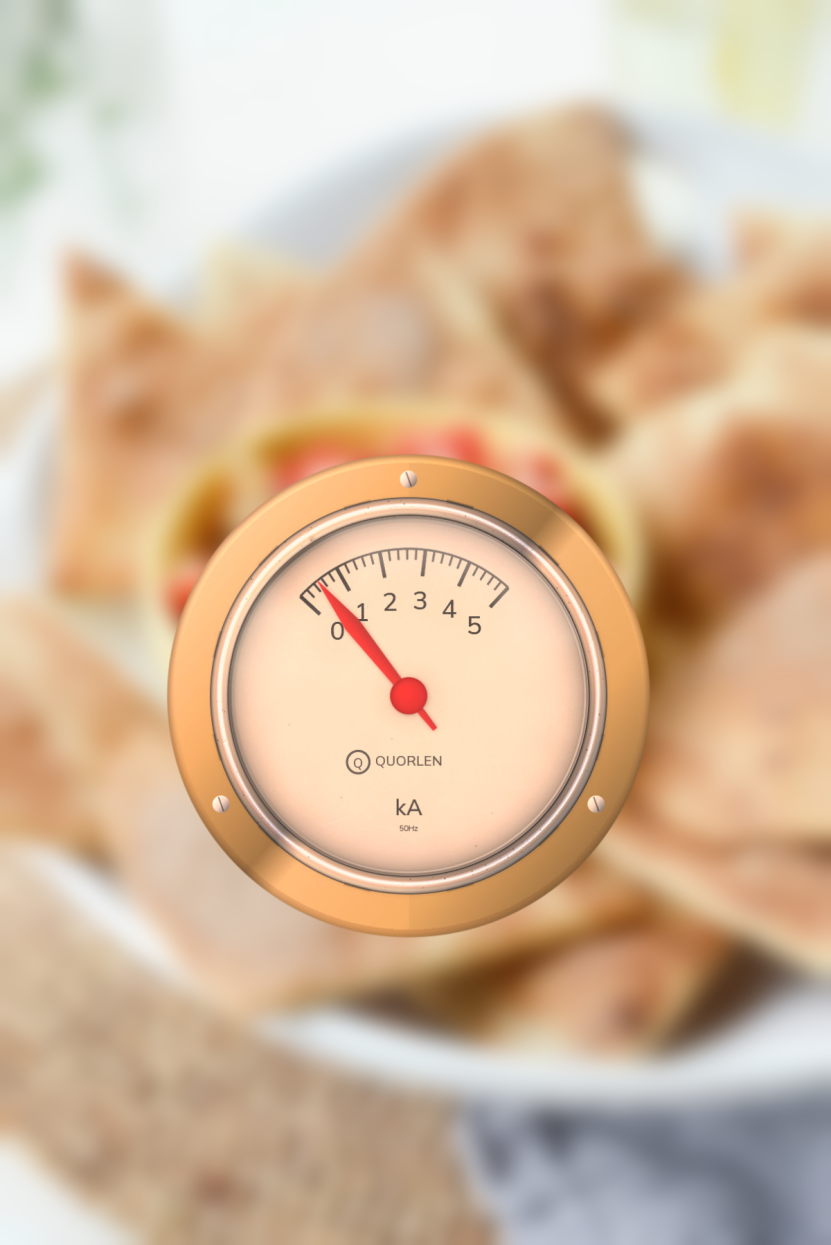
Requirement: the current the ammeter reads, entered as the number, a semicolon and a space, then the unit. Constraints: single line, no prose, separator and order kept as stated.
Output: 0.5; kA
